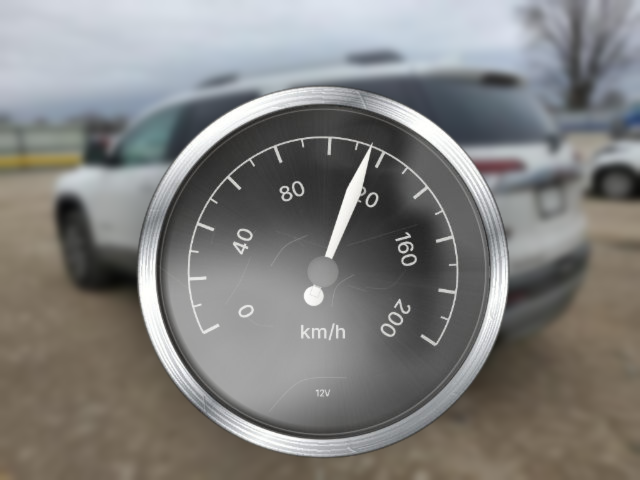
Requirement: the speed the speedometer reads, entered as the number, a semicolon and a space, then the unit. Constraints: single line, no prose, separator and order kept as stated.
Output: 115; km/h
